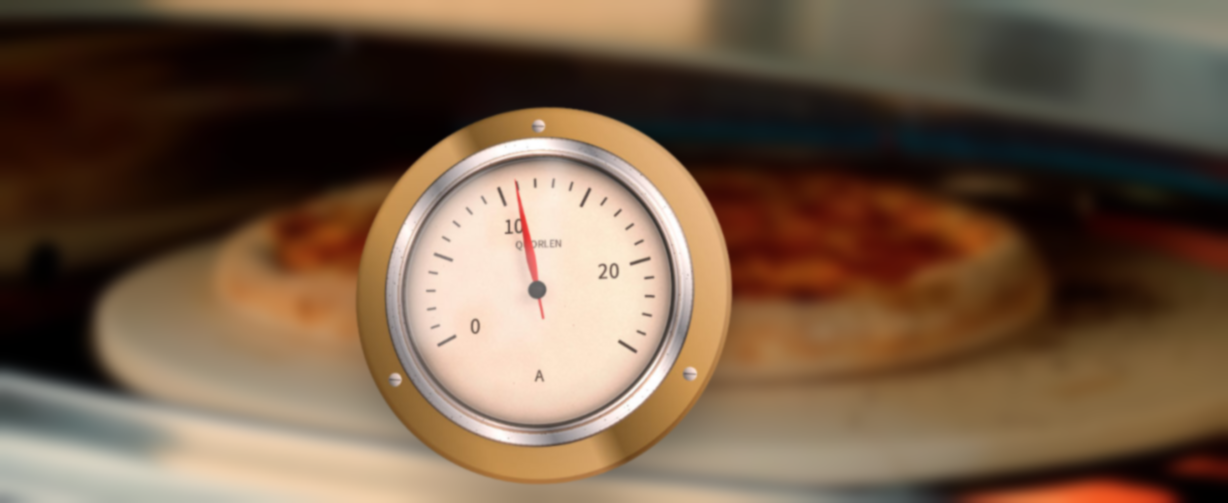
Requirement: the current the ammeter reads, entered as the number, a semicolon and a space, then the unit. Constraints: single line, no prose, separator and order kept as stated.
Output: 11; A
